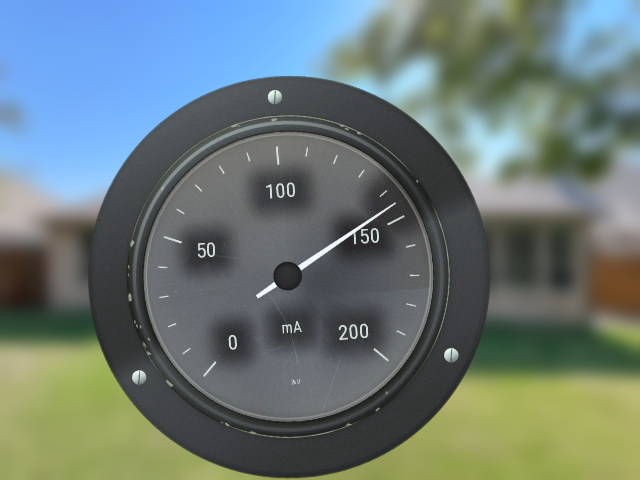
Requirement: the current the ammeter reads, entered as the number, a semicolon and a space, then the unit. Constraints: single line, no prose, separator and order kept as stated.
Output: 145; mA
